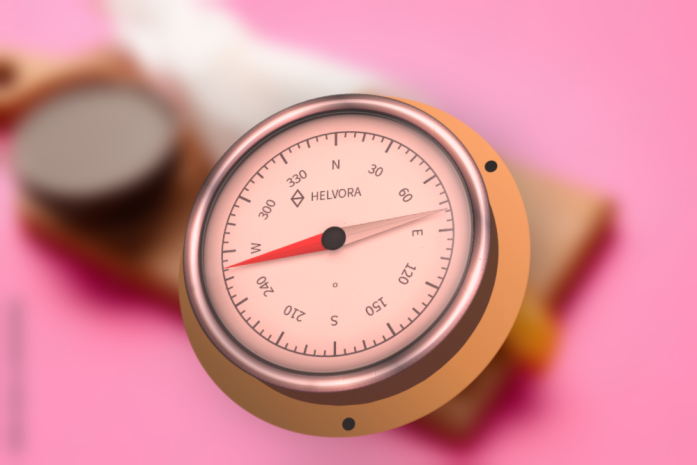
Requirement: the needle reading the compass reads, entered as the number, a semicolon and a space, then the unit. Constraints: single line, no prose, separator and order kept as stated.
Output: 260; °
